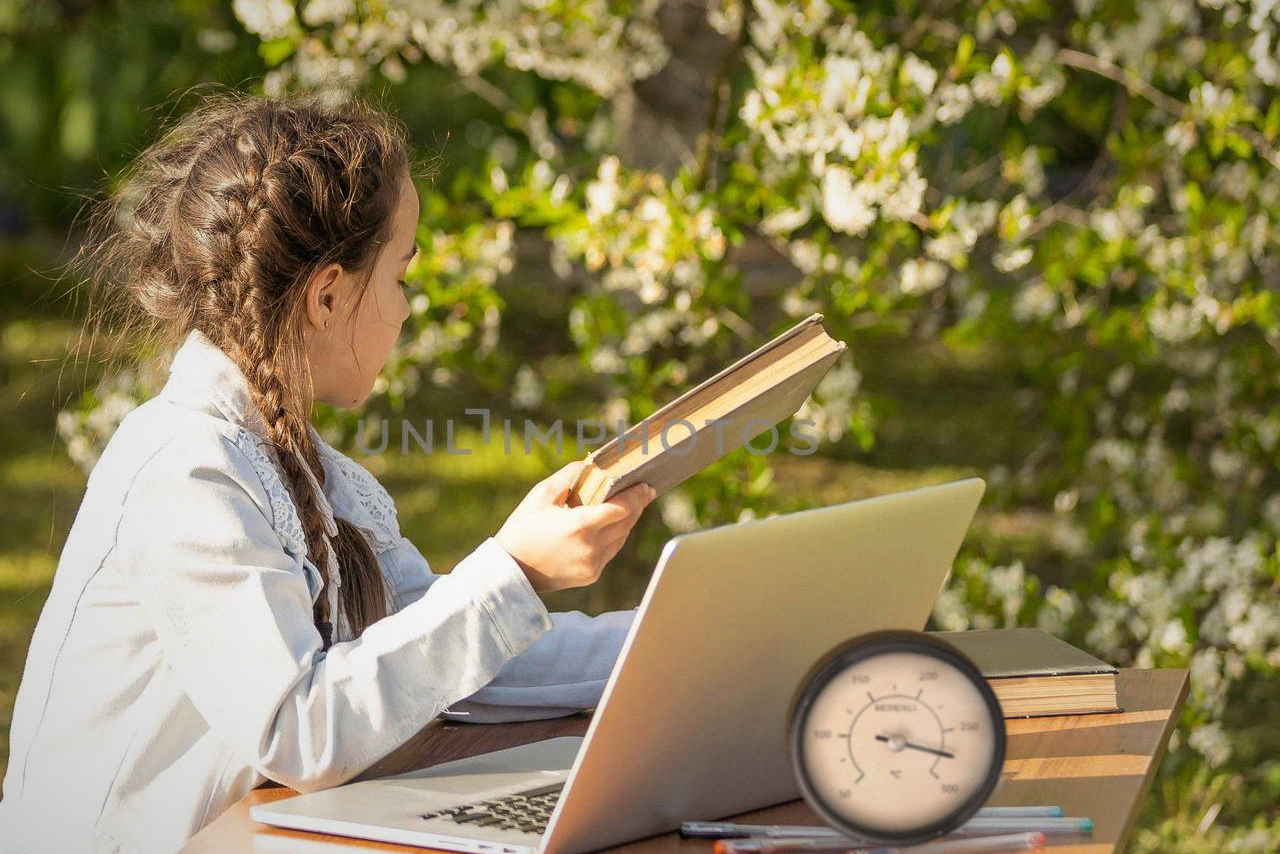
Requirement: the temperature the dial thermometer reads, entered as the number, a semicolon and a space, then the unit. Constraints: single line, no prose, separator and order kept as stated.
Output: 275; °C
